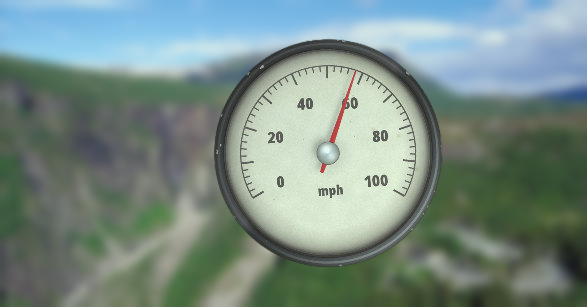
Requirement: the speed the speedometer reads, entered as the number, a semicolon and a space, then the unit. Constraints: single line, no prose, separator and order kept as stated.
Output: 58; mph
